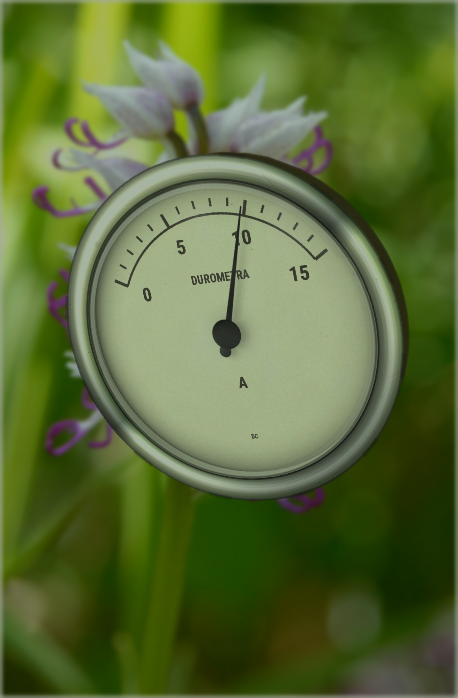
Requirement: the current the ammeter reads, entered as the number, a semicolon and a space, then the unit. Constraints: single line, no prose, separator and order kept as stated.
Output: 10; A
